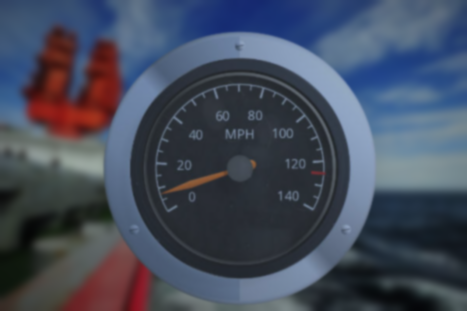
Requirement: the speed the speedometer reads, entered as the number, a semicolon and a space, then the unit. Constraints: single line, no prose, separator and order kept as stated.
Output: 7.5; mph
